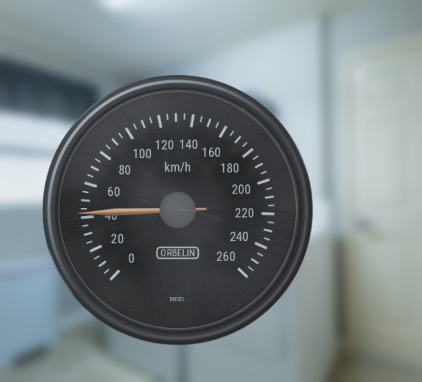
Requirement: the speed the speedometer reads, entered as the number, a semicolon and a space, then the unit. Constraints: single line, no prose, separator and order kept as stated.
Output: 42.5; km/h
